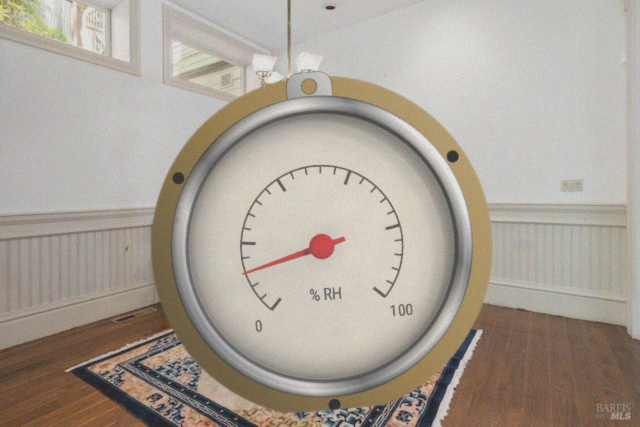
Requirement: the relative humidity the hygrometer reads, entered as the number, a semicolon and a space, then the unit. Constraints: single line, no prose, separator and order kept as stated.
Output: 12; %
